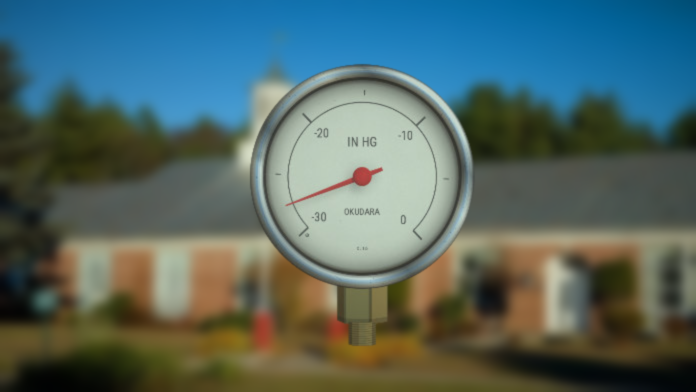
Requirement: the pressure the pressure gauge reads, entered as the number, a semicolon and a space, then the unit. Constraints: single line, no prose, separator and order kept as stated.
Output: -27.5; inHg
